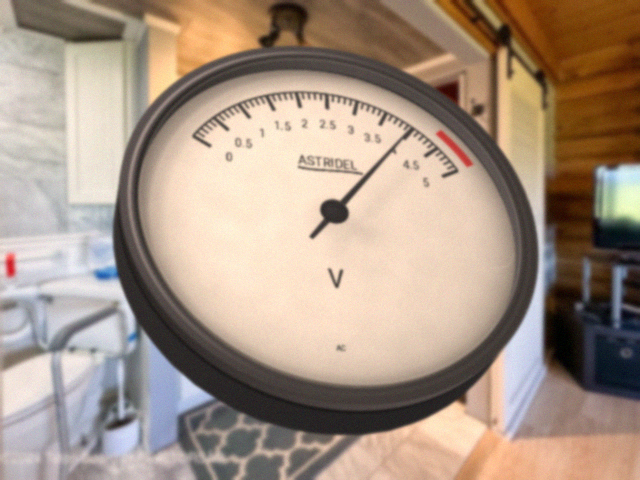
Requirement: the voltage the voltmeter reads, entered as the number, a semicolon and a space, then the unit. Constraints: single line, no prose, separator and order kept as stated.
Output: 4; V
